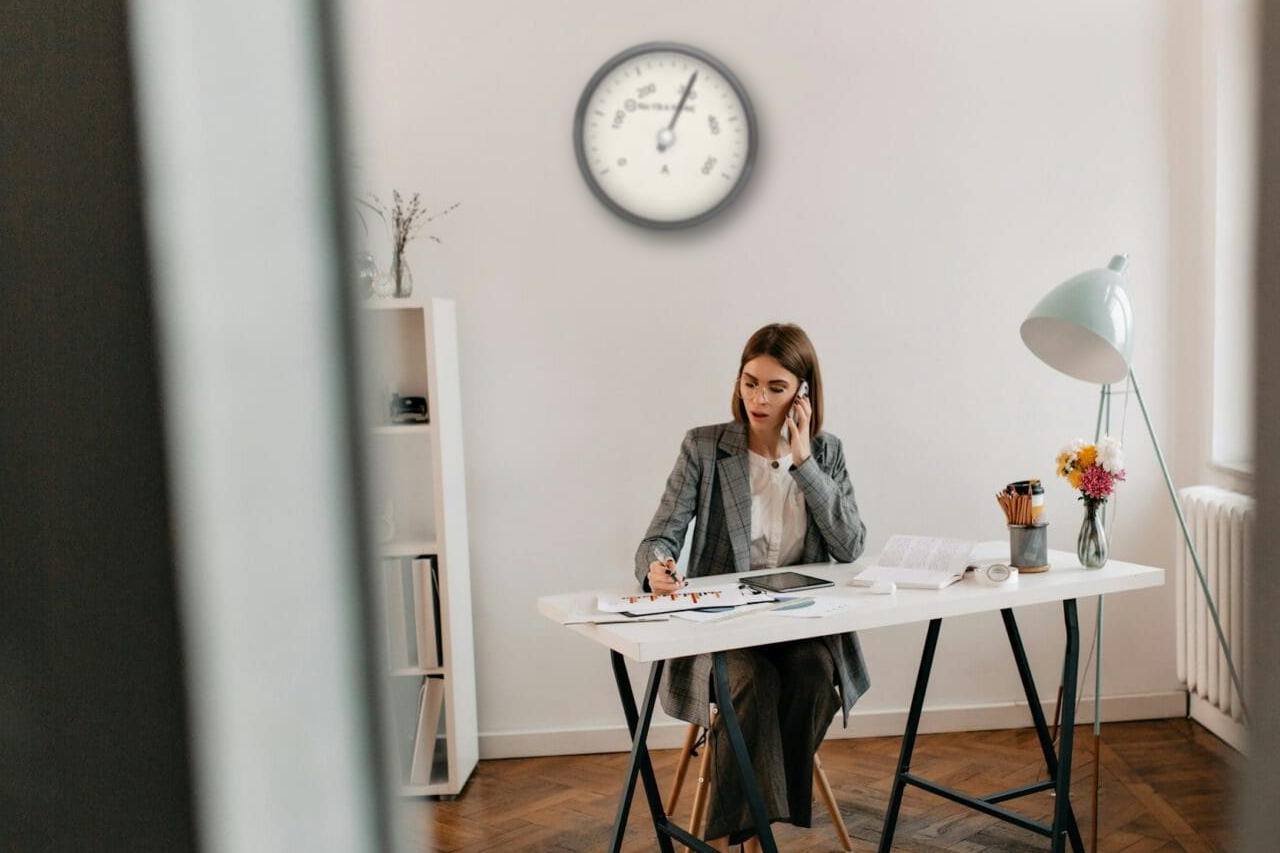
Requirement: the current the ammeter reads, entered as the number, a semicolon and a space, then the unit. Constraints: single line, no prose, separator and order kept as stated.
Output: 300; A
